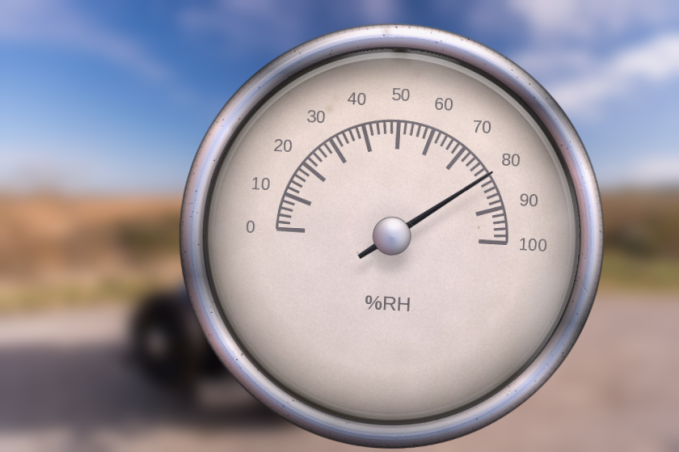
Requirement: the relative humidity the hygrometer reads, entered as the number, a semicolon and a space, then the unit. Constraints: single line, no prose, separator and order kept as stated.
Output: 80; %
